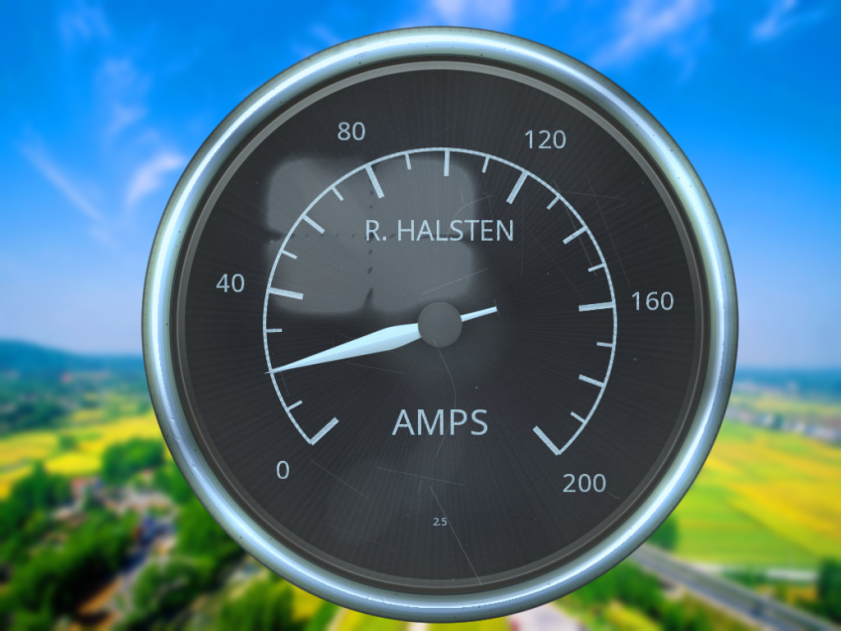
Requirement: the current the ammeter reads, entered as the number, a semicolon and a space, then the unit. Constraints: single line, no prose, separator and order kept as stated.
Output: 20; A
